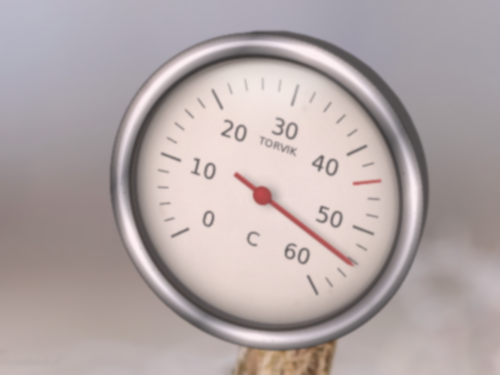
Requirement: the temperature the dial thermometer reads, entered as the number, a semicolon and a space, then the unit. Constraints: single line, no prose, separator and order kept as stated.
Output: 54; °C
